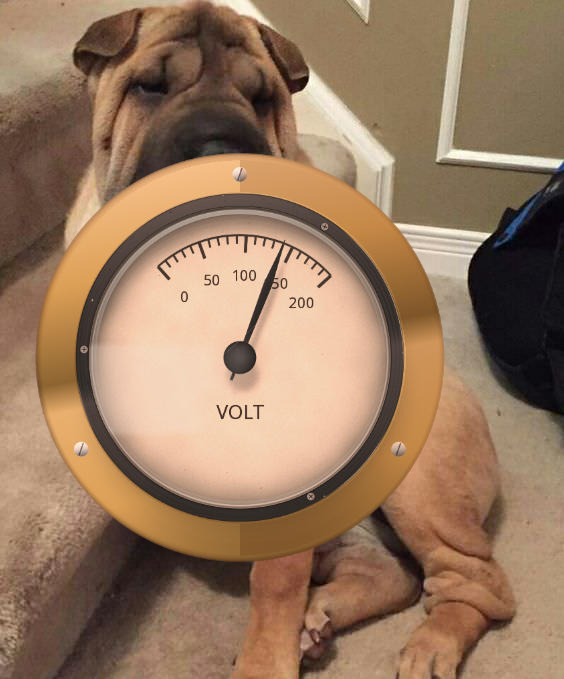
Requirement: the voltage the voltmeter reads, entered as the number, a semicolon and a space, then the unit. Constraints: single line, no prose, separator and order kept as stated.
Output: 140; V
